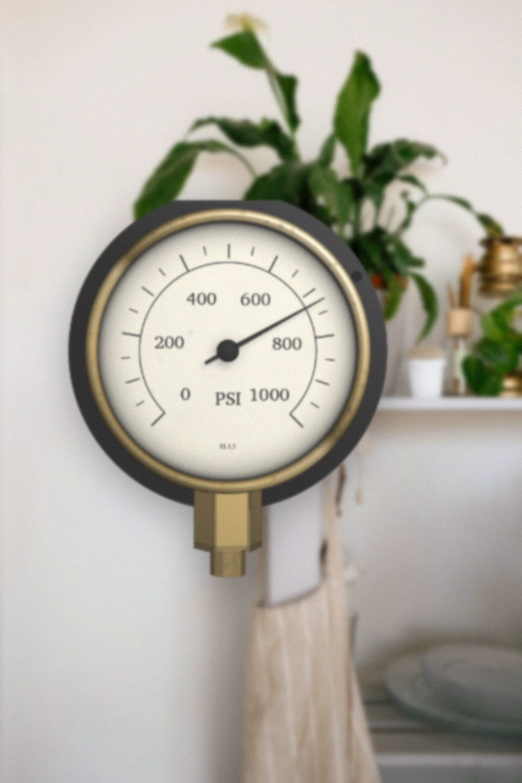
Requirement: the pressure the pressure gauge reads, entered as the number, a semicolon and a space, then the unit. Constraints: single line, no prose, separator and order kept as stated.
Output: 725; psi
